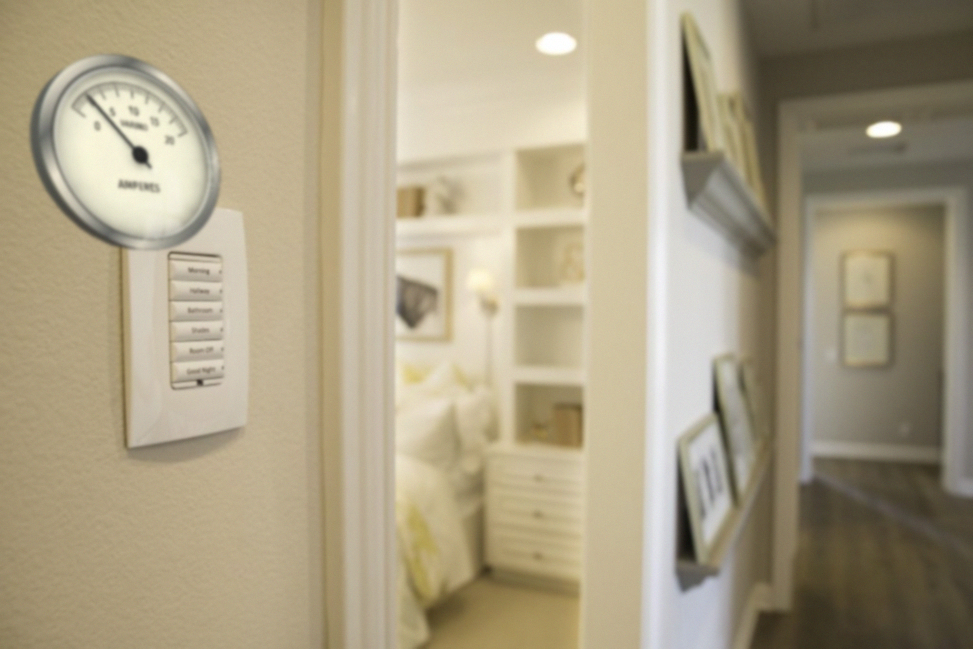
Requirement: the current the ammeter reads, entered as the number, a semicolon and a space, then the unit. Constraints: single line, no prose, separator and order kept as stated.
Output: 2.5; A
